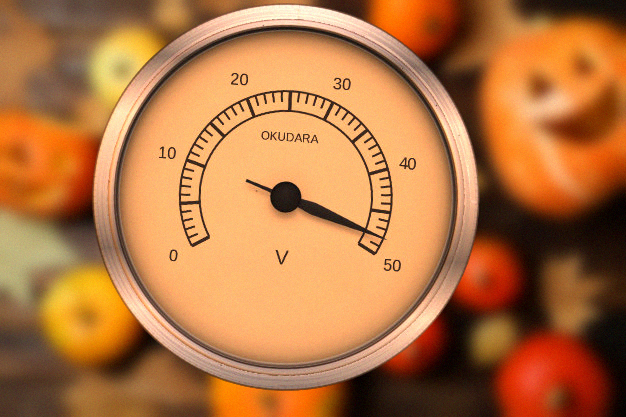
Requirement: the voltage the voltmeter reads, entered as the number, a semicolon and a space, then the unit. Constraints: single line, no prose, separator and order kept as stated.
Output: 48; V
